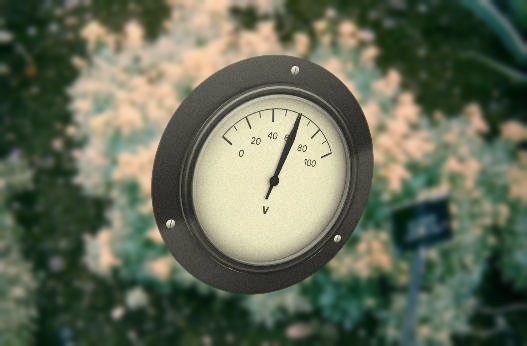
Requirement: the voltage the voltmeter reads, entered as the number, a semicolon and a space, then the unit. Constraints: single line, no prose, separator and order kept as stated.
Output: 60; V
